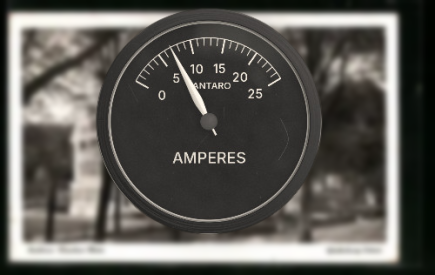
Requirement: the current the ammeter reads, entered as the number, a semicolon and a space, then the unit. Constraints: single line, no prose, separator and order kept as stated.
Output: 7; A
